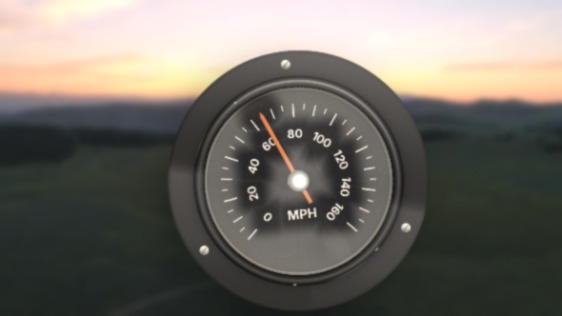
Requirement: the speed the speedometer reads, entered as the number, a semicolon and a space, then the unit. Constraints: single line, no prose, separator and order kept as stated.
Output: 65; mph
